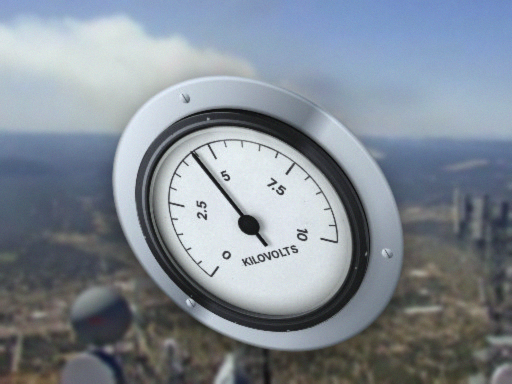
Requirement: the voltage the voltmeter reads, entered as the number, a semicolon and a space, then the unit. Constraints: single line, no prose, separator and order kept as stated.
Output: 4.5; kV
